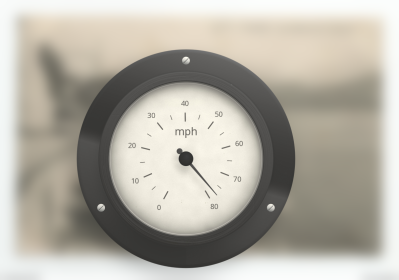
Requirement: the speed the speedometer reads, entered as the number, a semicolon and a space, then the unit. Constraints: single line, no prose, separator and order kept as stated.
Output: 77.5; mph
